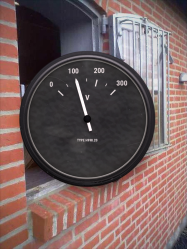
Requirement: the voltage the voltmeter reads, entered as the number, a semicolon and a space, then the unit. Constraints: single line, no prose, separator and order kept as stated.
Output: 100; V
